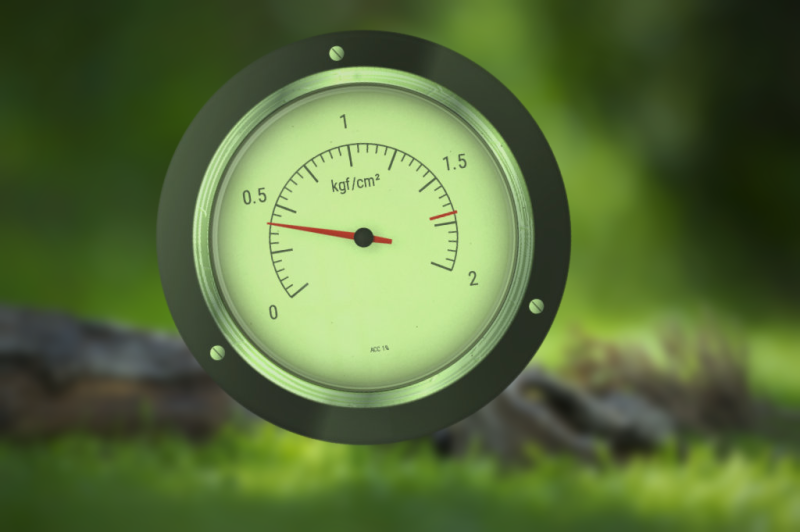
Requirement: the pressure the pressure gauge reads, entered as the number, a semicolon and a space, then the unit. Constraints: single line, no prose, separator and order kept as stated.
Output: 0.4; kg/cm²
